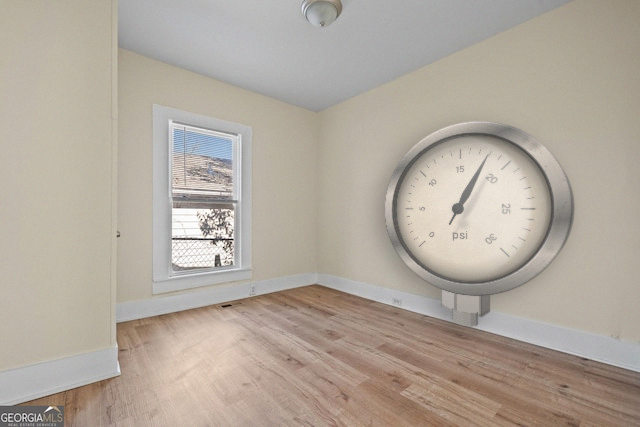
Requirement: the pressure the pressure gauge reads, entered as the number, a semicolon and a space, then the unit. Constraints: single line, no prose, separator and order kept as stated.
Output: 18; psi
